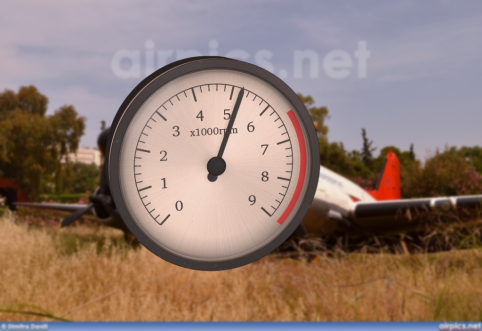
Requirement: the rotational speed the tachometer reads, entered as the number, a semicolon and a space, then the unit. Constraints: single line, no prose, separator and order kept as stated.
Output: 5200; rpm
